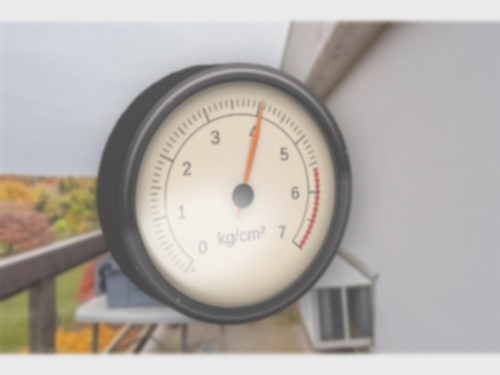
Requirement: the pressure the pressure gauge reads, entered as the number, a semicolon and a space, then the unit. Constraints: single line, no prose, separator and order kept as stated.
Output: 4; kg/cm²
